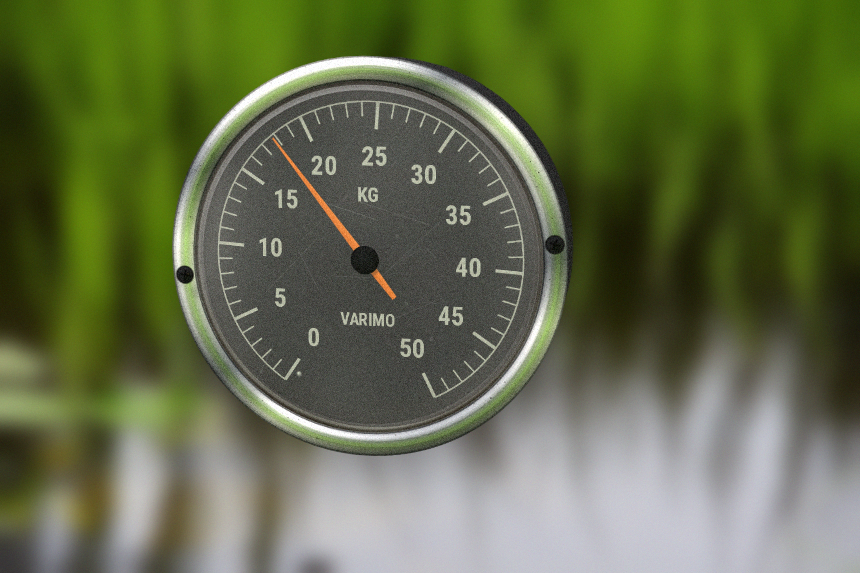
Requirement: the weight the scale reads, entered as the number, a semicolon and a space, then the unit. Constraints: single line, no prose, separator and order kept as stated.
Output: 18; kg
